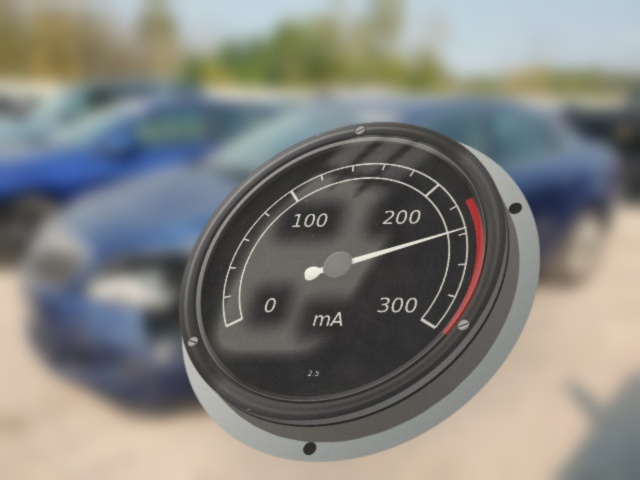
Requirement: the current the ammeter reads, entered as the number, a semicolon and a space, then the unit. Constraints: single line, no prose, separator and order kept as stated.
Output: 240; mA
